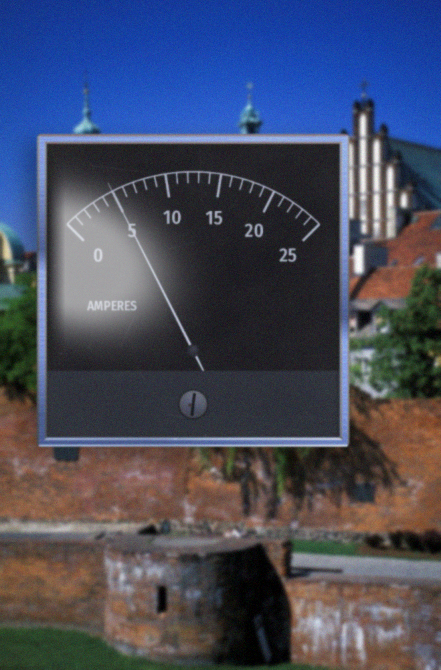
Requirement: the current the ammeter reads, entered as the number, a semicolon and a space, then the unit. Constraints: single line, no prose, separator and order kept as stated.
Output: 5; A
